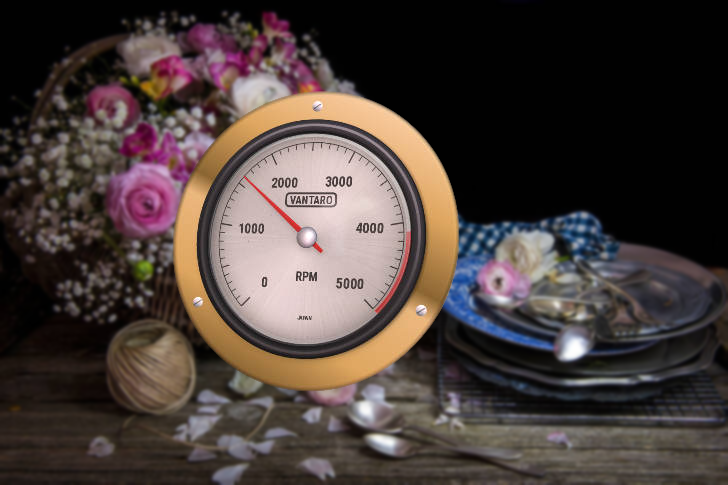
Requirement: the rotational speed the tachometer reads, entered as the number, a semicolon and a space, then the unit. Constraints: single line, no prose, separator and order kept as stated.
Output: 1600; rpm
